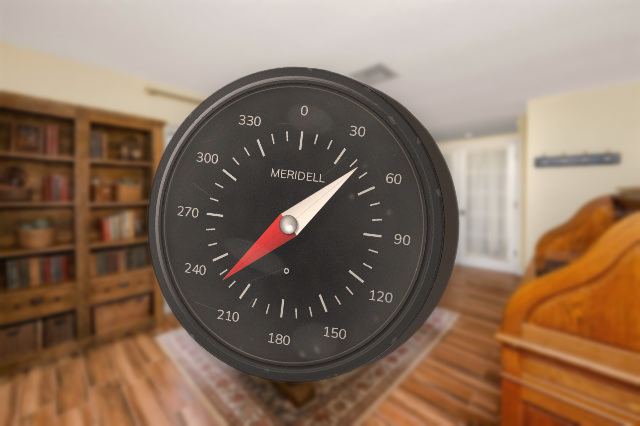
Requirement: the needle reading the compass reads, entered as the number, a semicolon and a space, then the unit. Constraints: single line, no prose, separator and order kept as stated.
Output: 225; °
